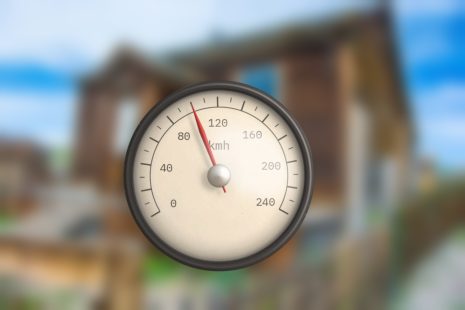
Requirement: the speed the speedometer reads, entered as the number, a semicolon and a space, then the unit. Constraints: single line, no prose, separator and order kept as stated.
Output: 100; km/h
